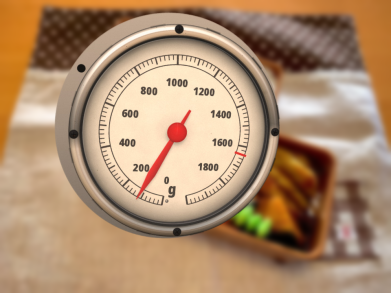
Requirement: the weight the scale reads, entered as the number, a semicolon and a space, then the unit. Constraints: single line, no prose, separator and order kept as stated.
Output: 120; g
